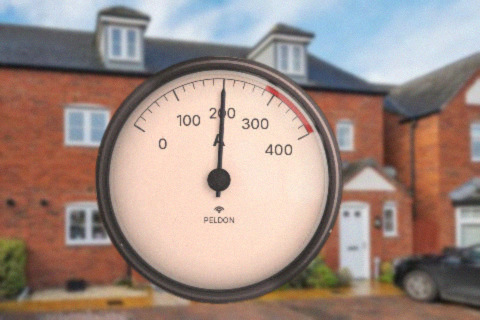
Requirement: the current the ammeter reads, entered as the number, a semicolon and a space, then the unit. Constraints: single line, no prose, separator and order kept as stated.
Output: 200; A
